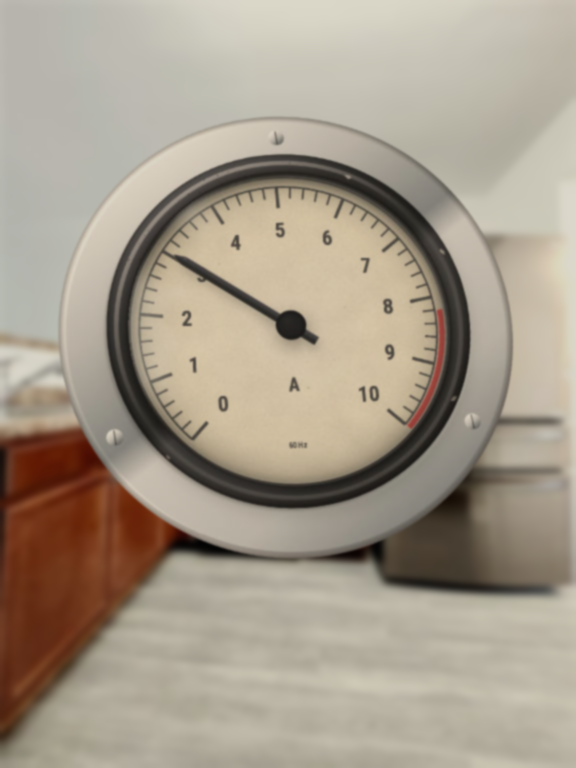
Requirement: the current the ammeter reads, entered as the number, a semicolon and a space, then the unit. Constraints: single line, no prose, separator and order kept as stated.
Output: 3; A
